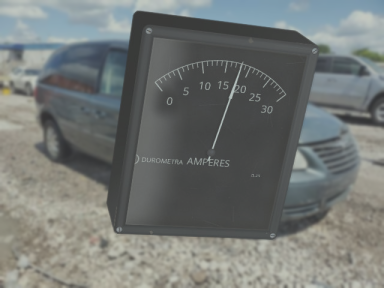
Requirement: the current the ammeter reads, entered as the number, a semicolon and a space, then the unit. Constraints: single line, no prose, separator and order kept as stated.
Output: 18; A
